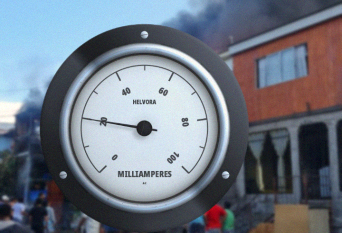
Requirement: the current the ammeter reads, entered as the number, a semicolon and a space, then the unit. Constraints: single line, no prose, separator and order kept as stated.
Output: 20; mA
